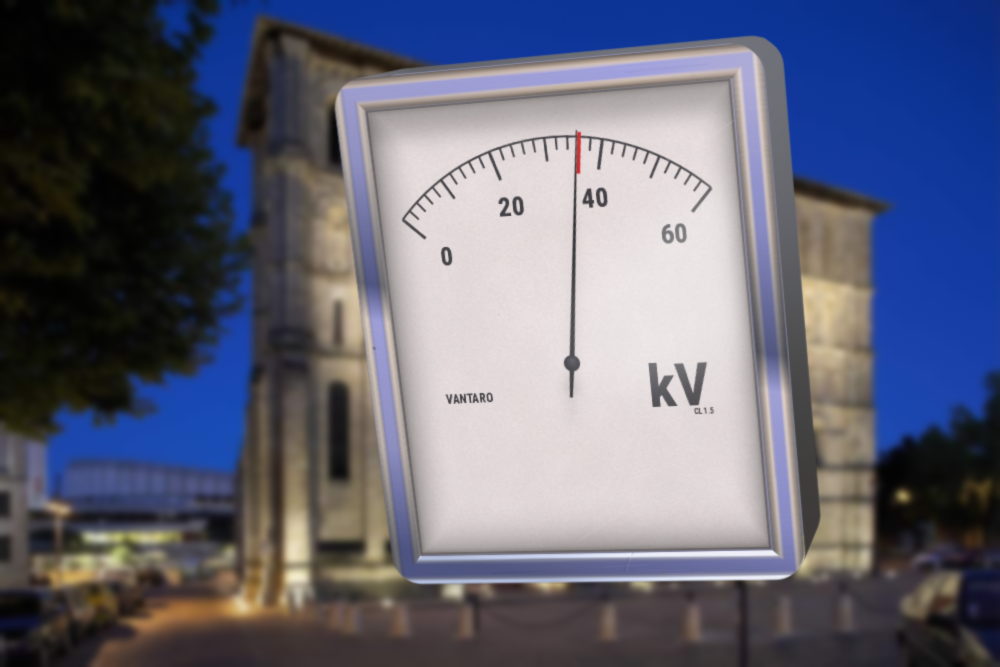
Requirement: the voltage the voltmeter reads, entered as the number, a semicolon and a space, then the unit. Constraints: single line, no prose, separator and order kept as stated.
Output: 36; kV
